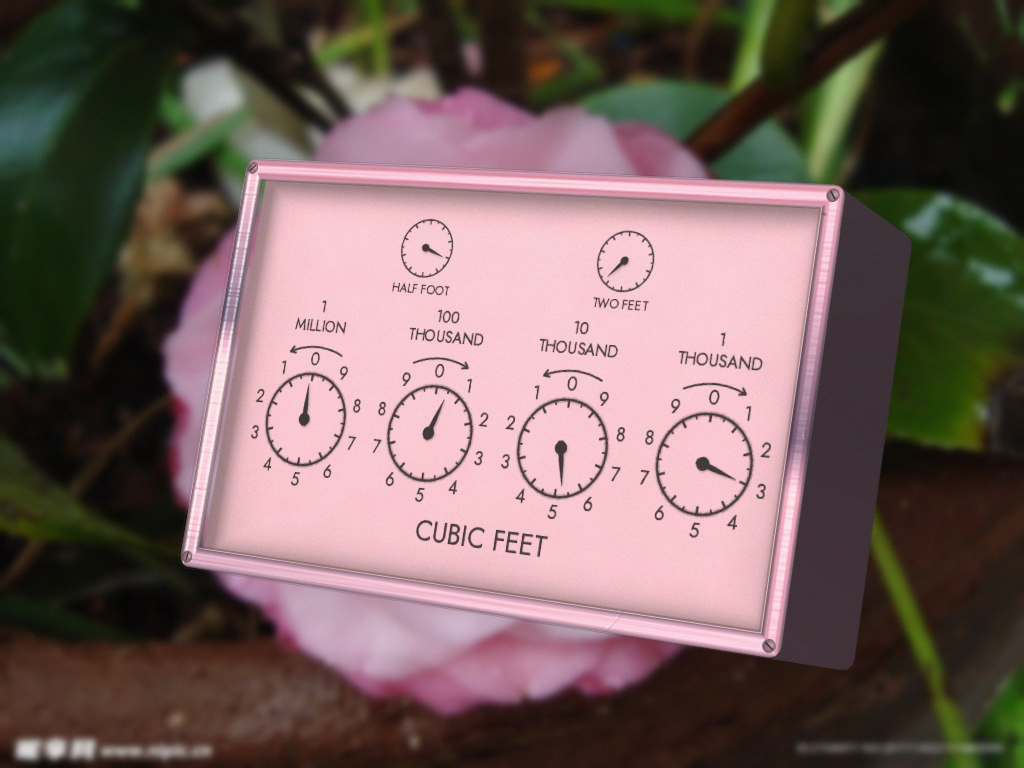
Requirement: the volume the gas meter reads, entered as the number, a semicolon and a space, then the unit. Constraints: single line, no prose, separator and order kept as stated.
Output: 5300; ft³
